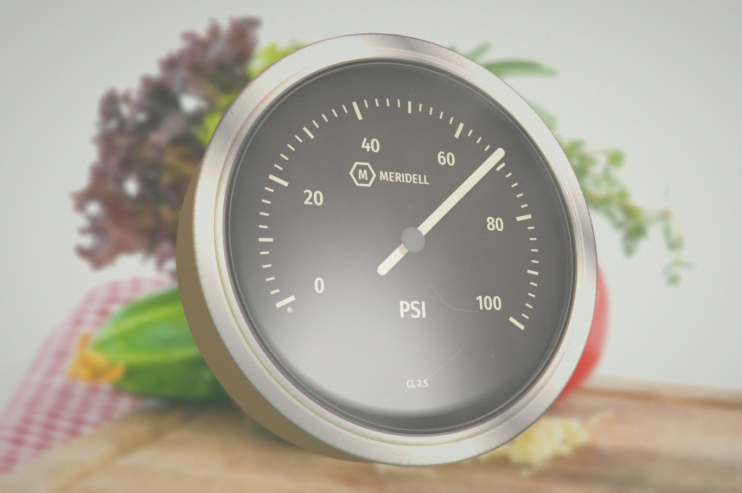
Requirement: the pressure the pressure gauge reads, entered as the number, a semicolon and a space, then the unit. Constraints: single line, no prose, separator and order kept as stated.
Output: 68; psi
